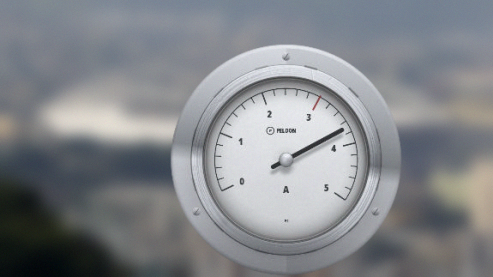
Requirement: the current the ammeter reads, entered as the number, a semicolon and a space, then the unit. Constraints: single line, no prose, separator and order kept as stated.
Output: 3.7; A
